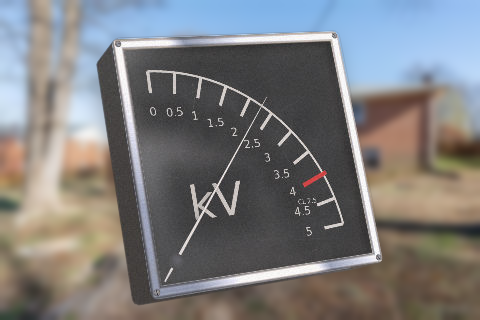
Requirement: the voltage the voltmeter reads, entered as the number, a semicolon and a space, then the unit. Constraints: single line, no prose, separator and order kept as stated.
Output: 2.25; kV
